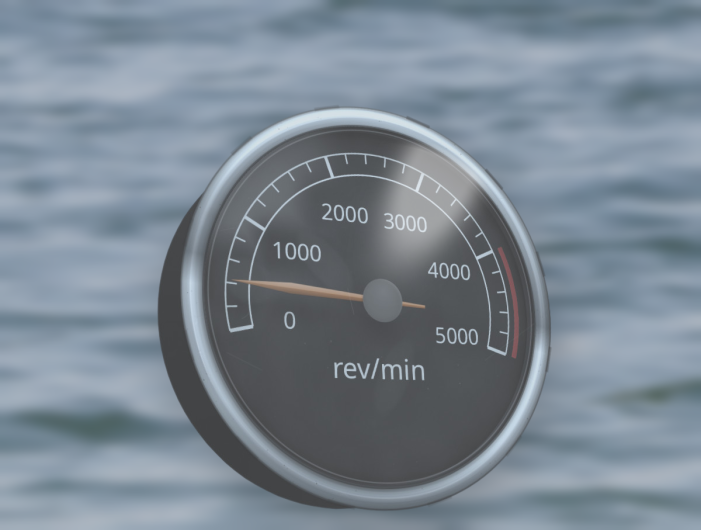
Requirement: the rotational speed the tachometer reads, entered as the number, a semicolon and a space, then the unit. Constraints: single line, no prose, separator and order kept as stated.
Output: 400; rpm
